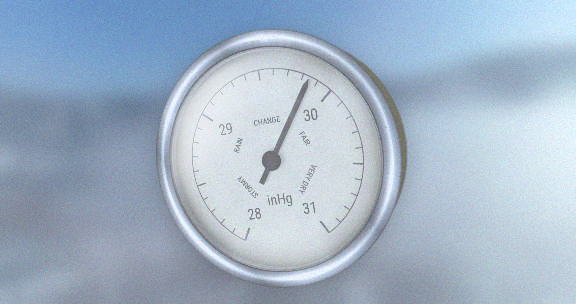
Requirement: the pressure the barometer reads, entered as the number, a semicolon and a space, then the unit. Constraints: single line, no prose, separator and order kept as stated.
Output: 29.85; inHg
